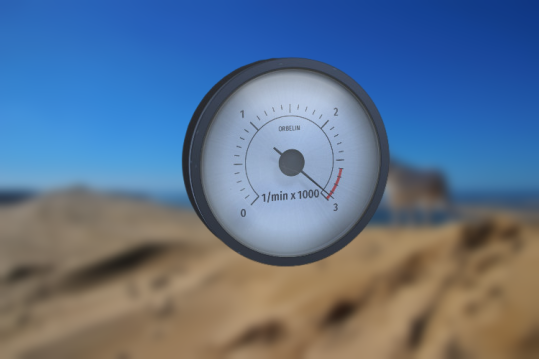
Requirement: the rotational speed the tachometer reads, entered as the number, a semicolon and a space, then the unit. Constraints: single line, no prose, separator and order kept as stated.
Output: 2950; rpm
